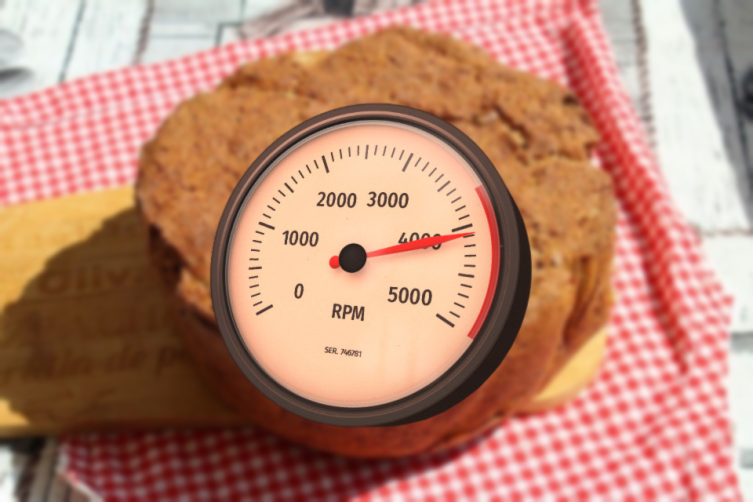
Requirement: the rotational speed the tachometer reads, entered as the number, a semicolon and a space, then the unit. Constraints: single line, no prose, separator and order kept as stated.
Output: 4100; rpm
